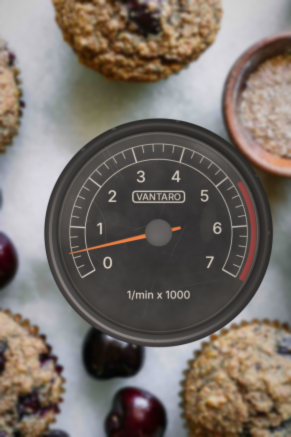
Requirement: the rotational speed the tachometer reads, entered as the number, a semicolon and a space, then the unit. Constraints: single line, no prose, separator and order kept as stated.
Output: 500; rpm
